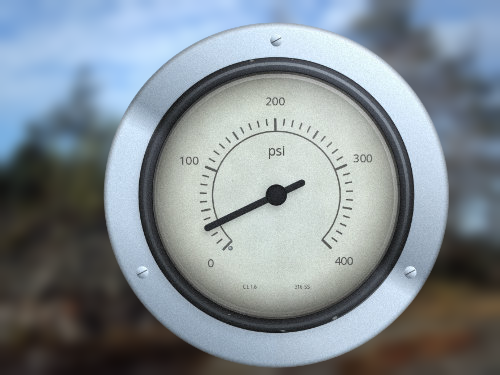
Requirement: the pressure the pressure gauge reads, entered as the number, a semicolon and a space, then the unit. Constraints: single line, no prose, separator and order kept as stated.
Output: 30; psi
